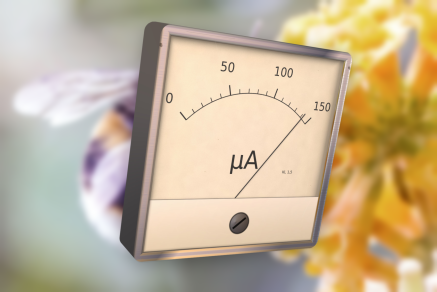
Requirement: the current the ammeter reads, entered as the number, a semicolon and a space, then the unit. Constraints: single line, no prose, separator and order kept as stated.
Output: 140; µA
